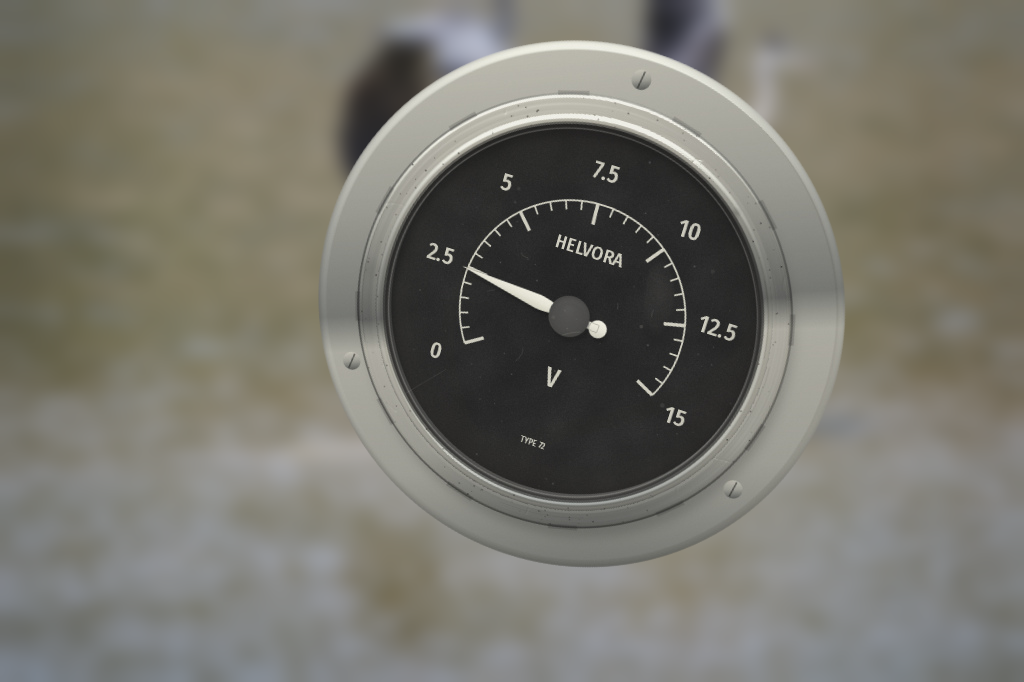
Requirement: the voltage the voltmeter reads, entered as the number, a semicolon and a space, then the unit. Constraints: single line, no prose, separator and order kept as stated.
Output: 2.5; V
